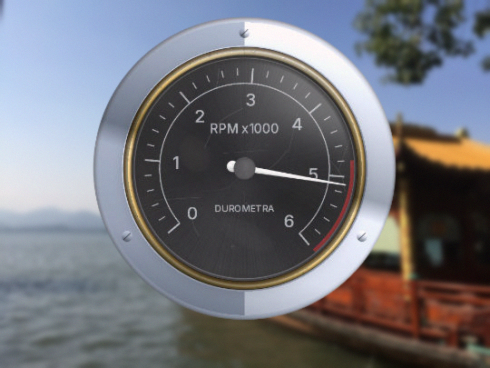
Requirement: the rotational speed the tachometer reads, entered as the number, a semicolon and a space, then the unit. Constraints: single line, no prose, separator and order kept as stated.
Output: 5100; rpm
